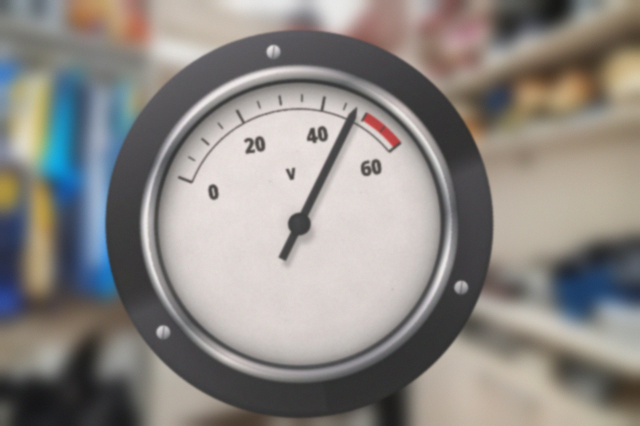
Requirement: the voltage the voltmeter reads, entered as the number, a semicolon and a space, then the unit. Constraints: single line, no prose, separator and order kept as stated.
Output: 47.5; V
